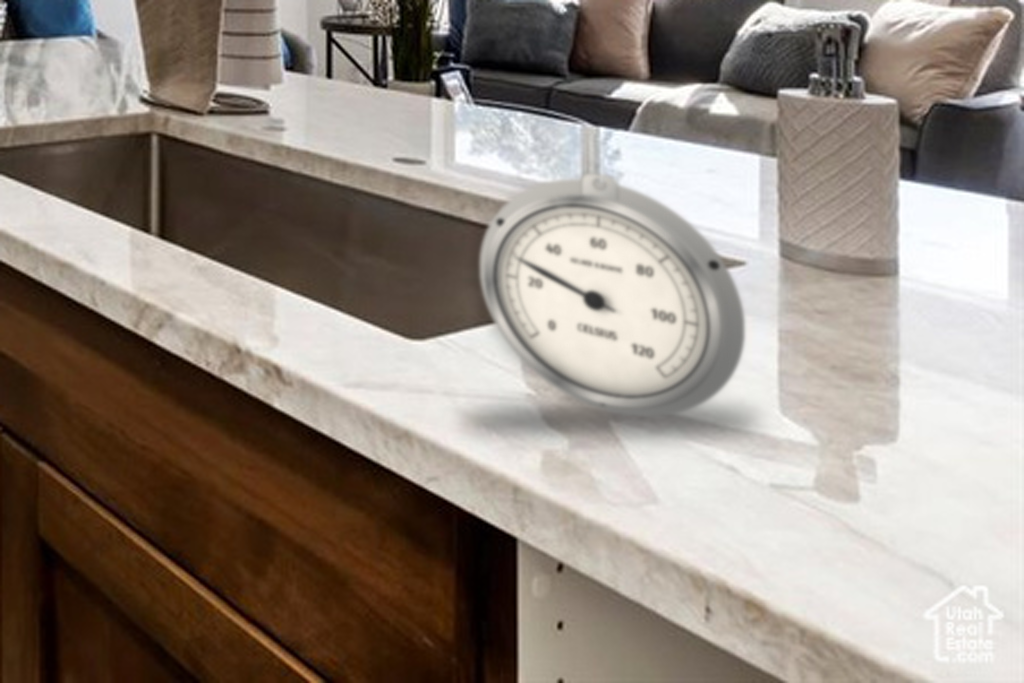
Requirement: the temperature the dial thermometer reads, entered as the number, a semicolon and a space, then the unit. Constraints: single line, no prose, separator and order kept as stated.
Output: 28; °C
